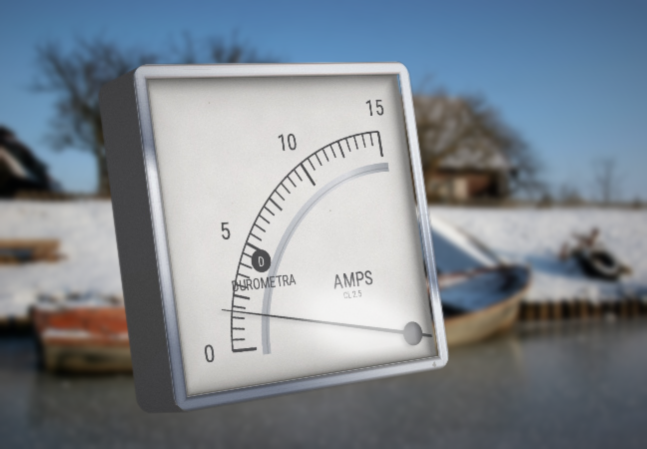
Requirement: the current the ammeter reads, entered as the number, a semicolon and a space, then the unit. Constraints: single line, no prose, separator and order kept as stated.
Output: 1.75; A
